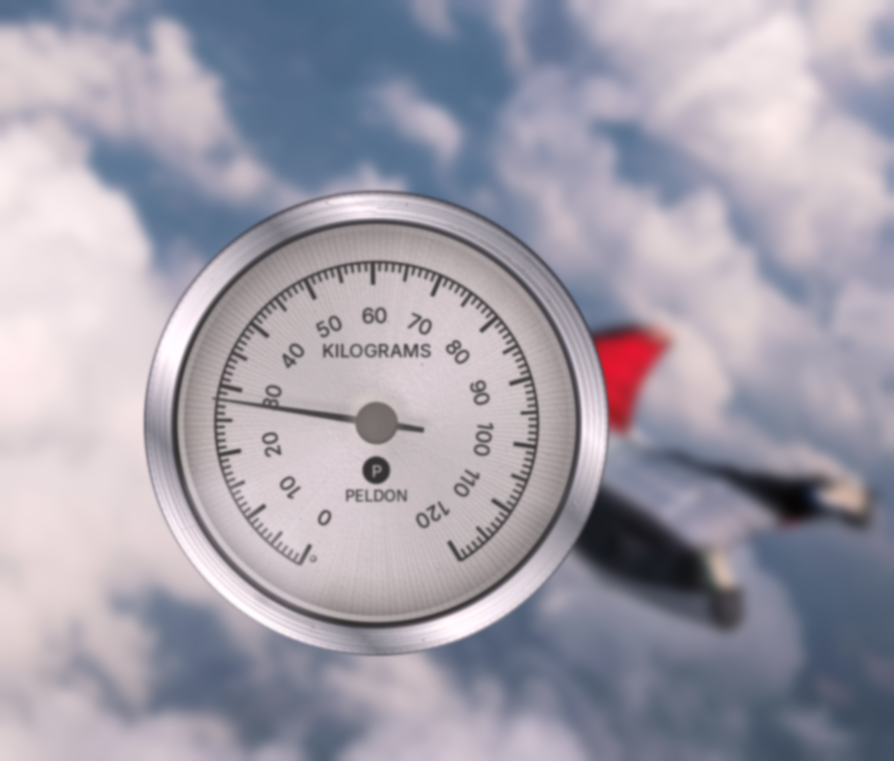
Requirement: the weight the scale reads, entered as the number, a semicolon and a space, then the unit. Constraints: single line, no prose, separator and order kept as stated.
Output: 28; kg
